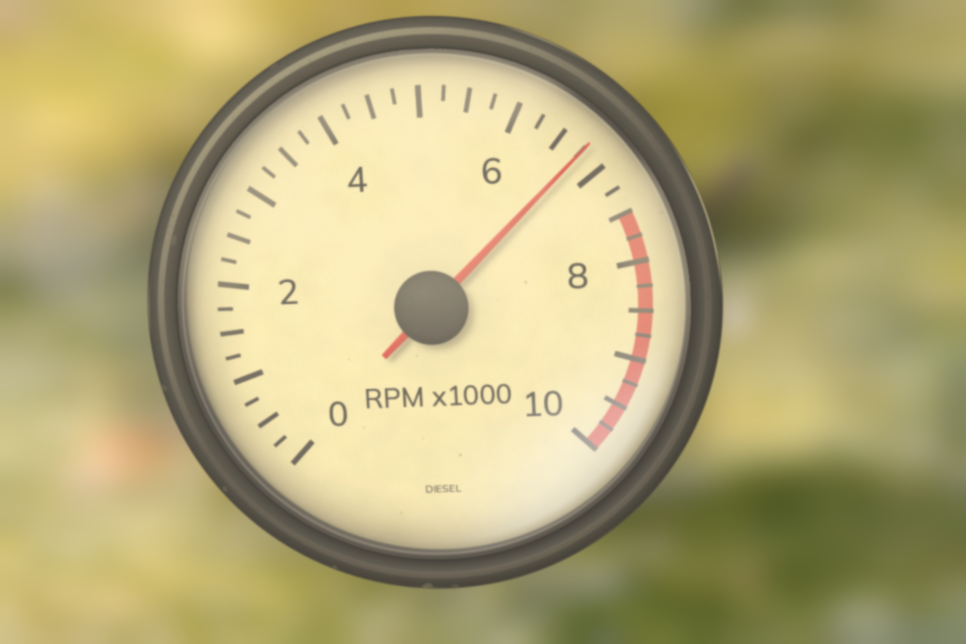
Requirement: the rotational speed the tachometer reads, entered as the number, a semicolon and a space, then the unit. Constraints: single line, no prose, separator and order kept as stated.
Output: 6750; rpm
